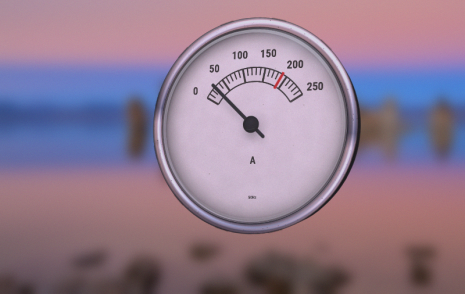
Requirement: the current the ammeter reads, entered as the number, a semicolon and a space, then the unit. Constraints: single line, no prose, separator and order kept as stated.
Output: 30; A
